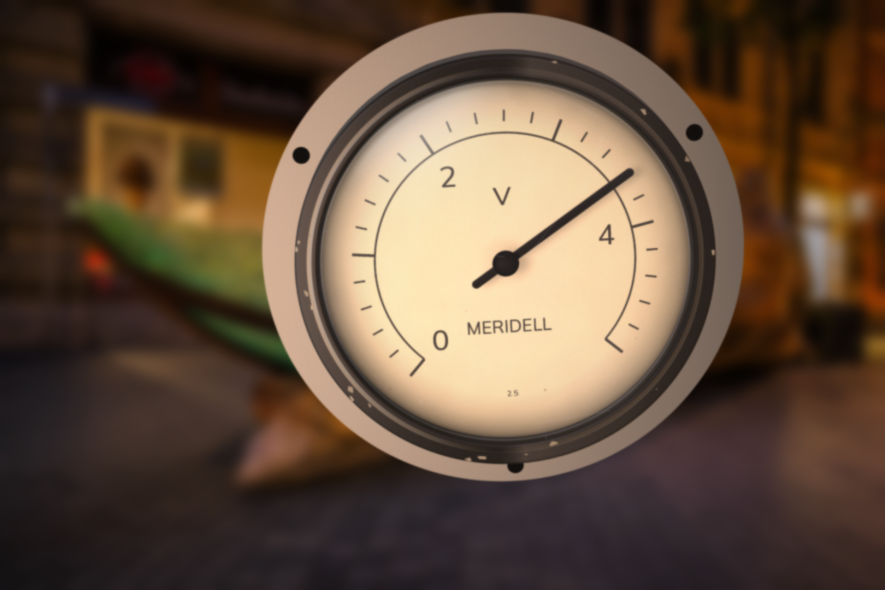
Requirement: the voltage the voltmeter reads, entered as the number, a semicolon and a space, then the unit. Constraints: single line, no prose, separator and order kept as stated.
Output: 3.6; V
